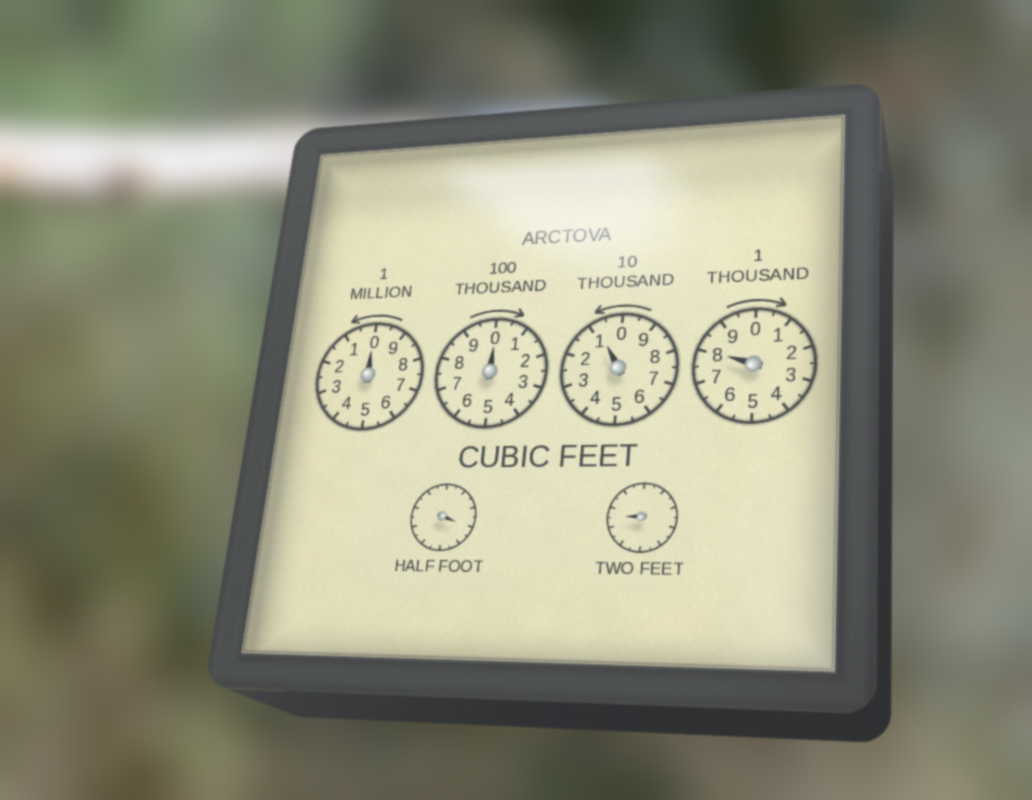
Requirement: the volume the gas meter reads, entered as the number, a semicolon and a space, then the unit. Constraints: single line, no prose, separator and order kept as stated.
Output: 800; ft³
